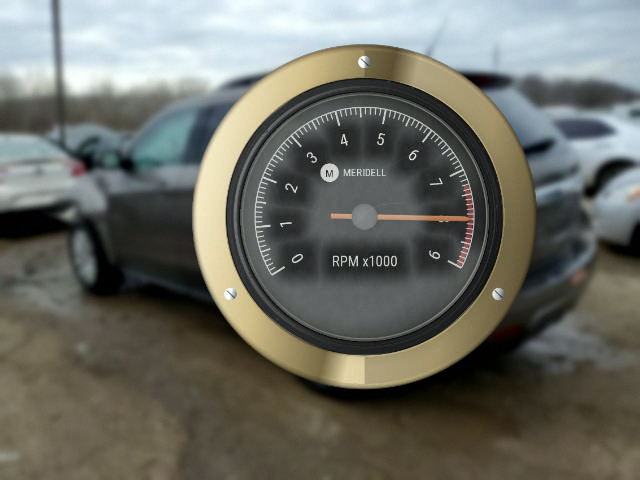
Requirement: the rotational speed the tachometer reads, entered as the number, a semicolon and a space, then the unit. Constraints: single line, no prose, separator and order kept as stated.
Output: 8000; rpm
